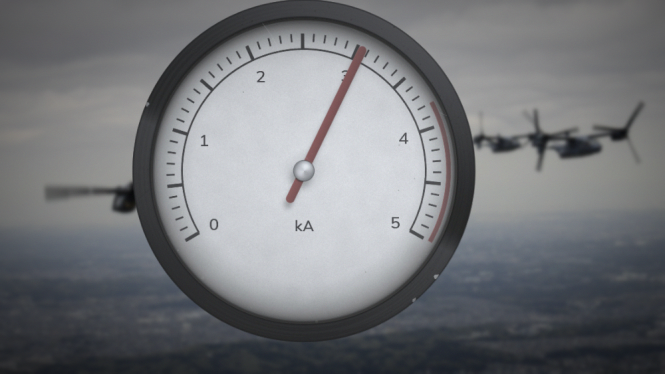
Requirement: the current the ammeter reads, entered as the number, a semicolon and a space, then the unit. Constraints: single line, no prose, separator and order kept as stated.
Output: 3.05; kA
